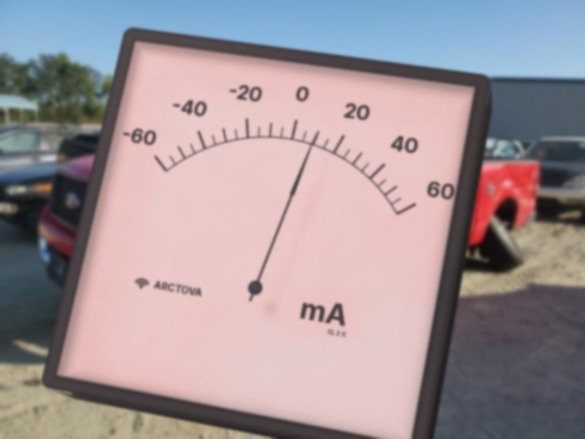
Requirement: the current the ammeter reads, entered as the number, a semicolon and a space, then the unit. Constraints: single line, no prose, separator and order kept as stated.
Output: 10; mA
